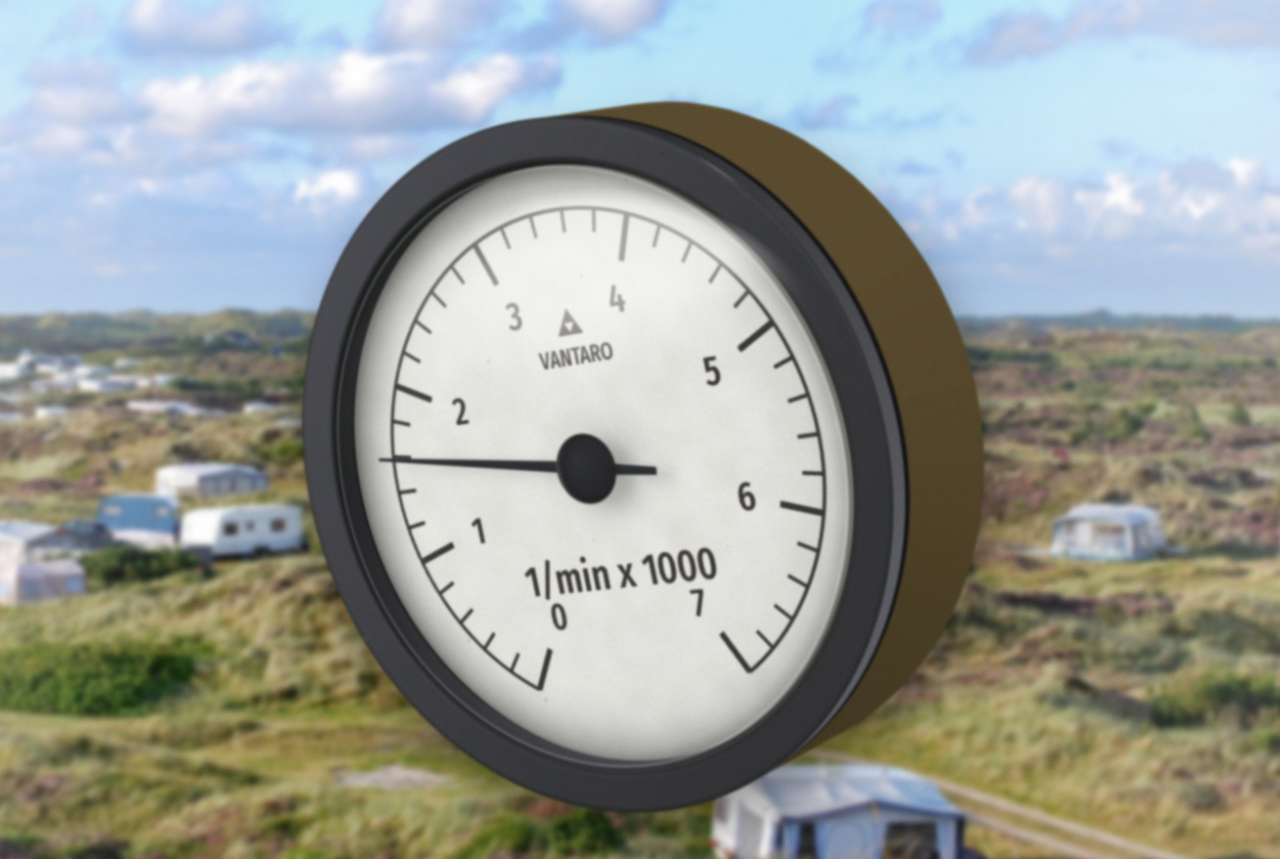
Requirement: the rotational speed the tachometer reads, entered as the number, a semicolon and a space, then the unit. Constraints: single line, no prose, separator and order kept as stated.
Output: 1600; rpm
